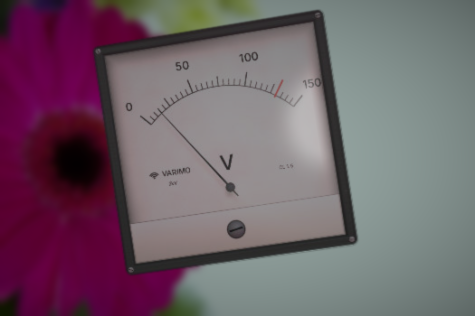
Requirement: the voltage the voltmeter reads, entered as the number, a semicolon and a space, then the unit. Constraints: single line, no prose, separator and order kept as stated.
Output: 15; V
